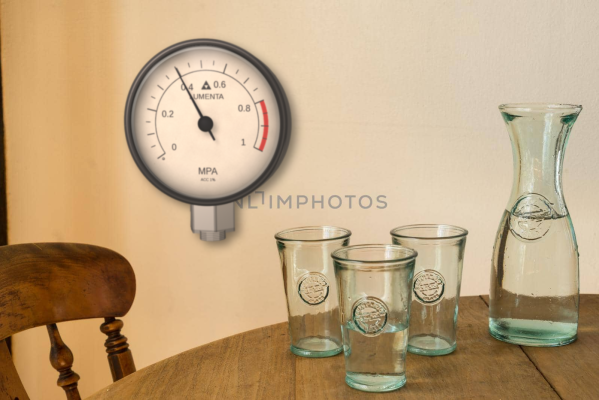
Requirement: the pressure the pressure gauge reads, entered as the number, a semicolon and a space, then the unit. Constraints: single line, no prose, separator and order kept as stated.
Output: 0.4; MPa
